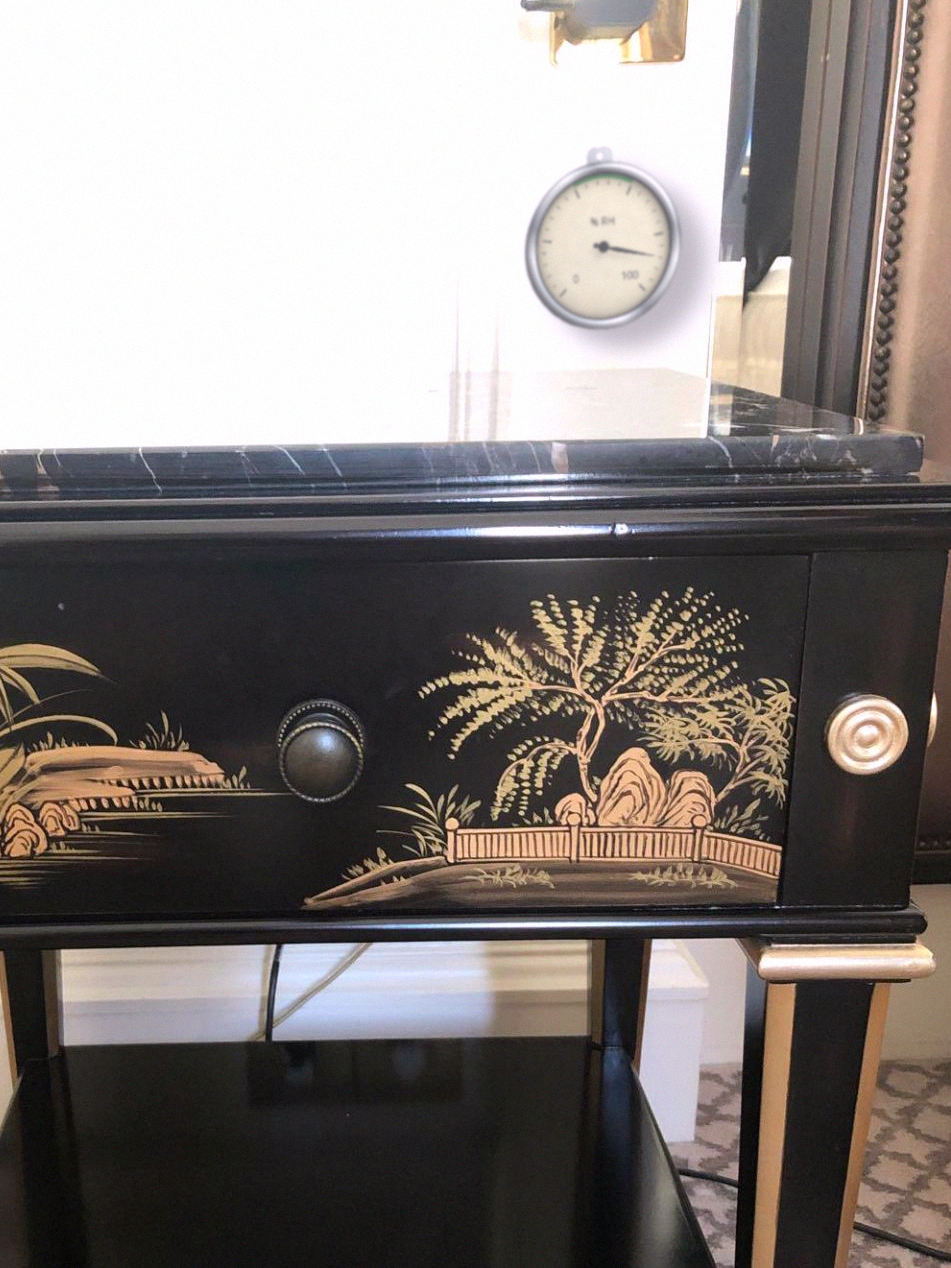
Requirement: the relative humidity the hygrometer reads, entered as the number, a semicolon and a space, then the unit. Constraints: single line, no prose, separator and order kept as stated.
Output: 88; %
